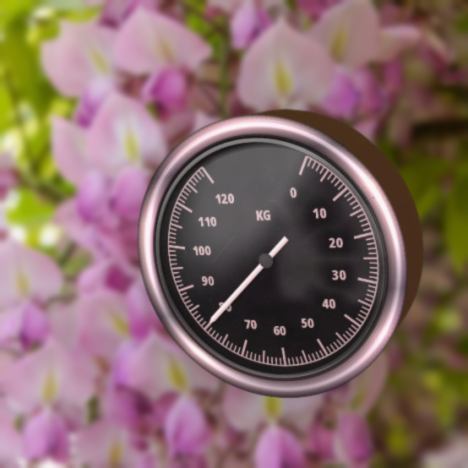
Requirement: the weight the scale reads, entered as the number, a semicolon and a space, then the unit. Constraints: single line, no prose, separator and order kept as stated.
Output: 80; kg
